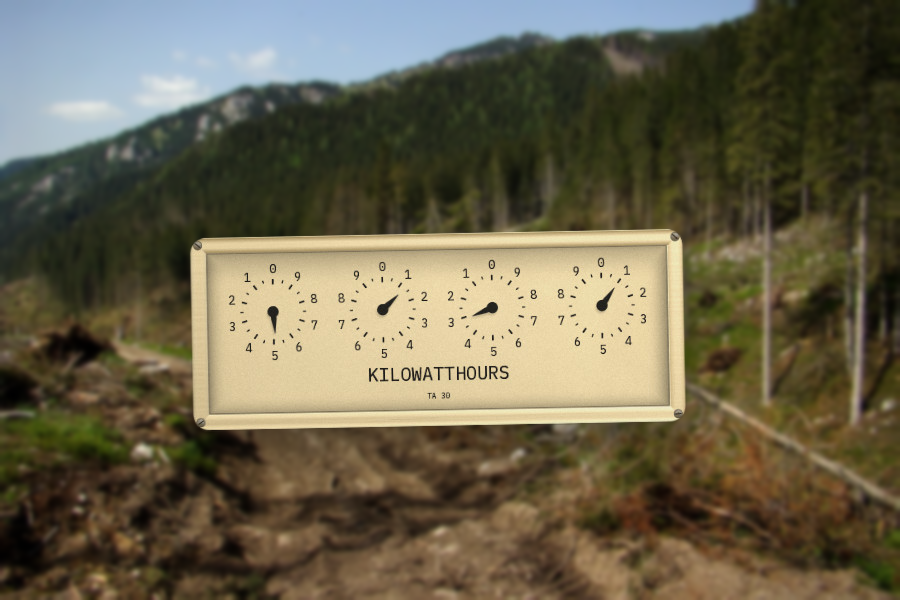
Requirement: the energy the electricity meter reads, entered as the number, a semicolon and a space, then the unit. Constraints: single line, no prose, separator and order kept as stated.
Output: 5131; kWh
